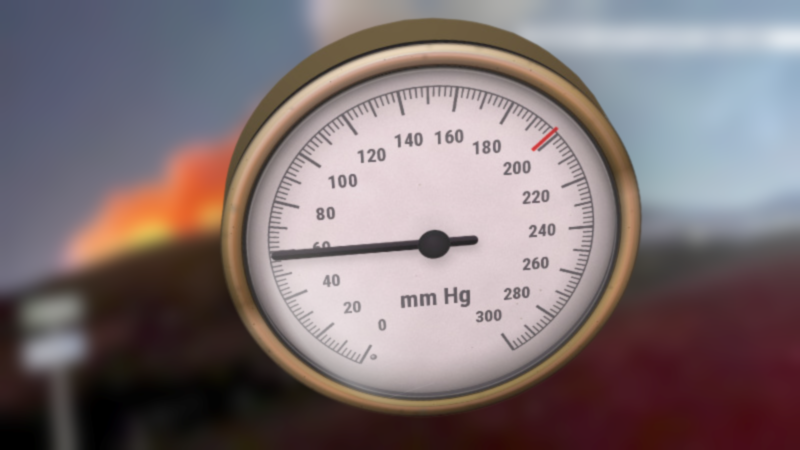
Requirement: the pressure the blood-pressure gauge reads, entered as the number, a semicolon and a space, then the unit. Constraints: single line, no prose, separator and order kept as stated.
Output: 60; mmHg
